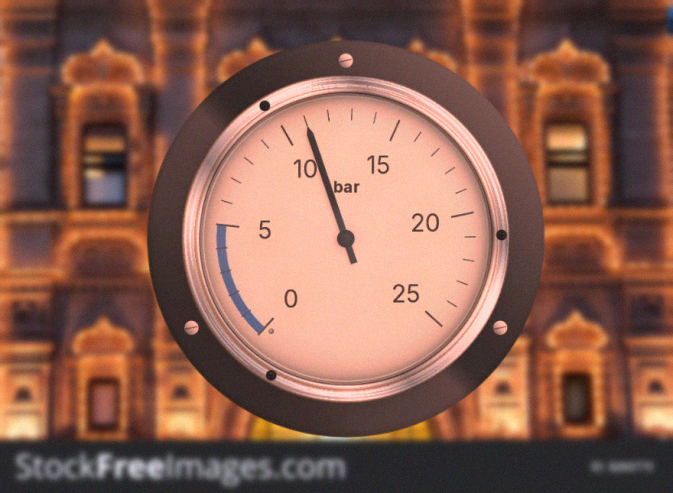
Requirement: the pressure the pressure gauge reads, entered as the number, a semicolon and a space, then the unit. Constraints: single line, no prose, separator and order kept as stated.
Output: 11; bar
